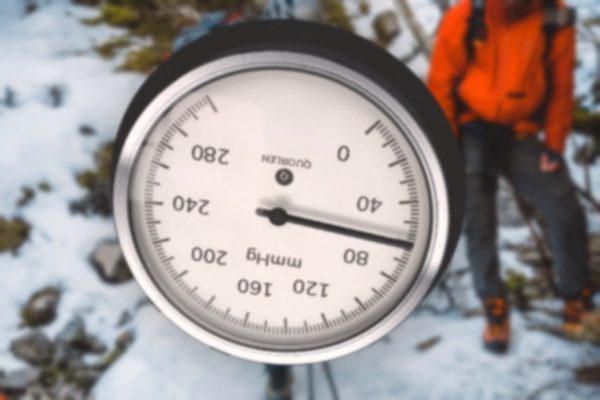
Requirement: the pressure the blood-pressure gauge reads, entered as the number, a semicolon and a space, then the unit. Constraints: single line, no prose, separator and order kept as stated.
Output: 60; mmHg
